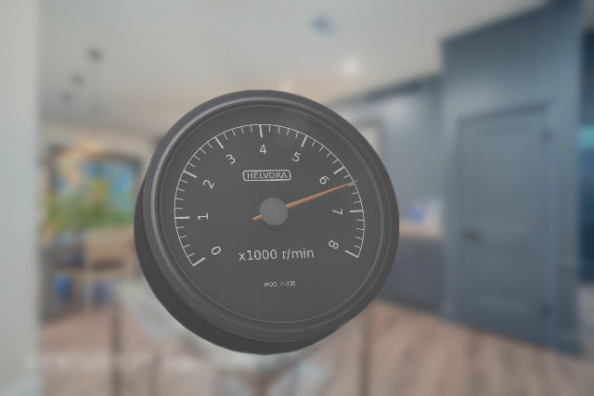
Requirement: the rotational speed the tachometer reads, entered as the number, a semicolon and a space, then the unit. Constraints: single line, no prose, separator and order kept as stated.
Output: 6400; rpm
